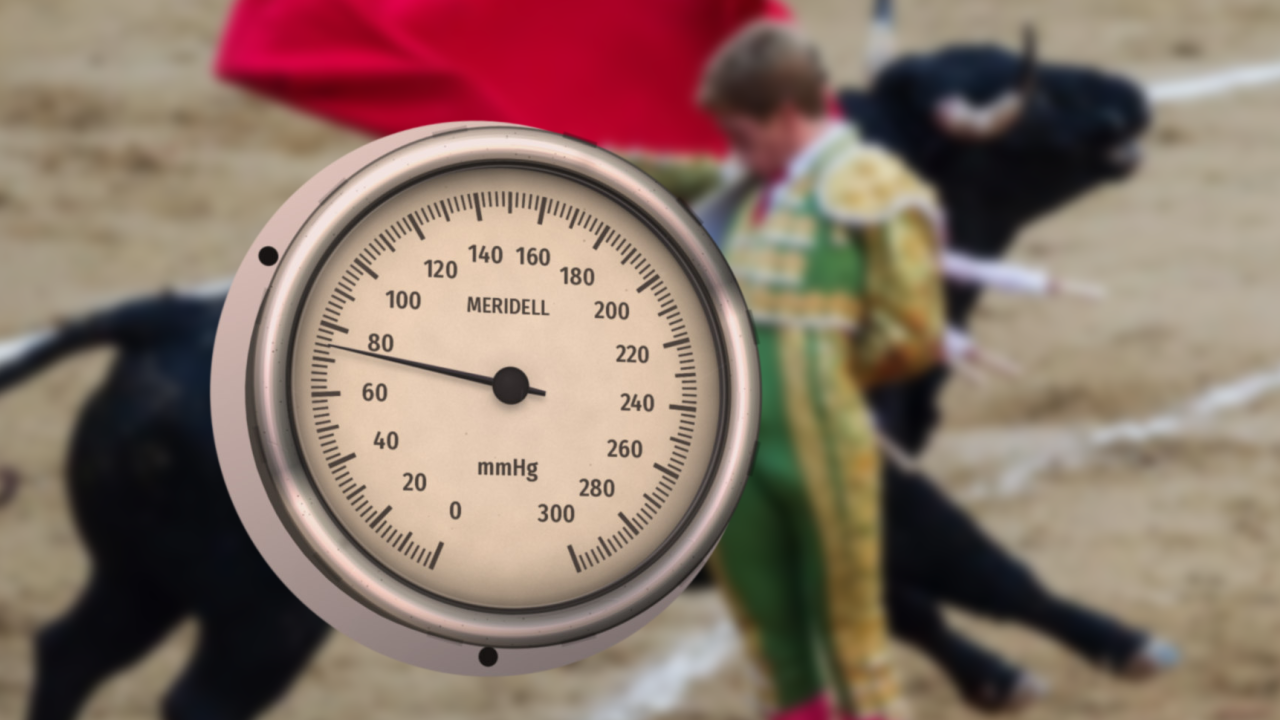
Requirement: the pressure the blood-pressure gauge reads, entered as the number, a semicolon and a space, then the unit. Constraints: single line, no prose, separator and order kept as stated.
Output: 74; mmHg
